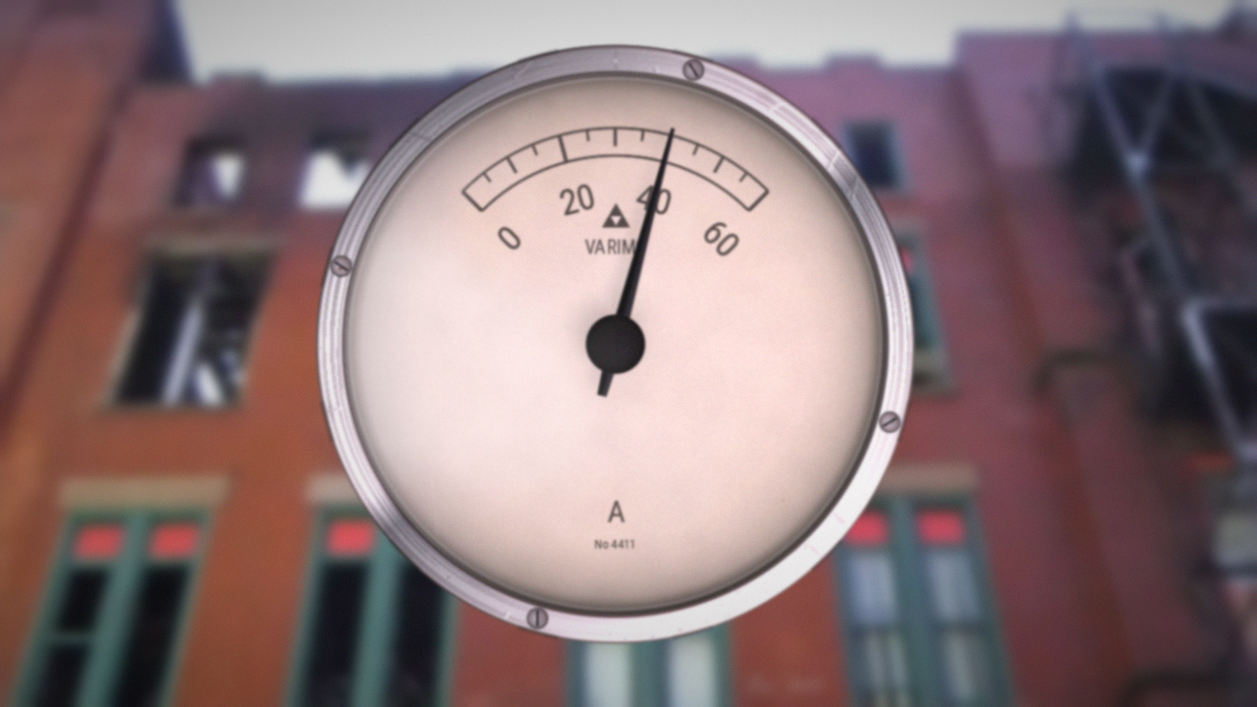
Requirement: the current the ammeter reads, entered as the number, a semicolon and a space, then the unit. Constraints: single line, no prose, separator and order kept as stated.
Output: 40; A
